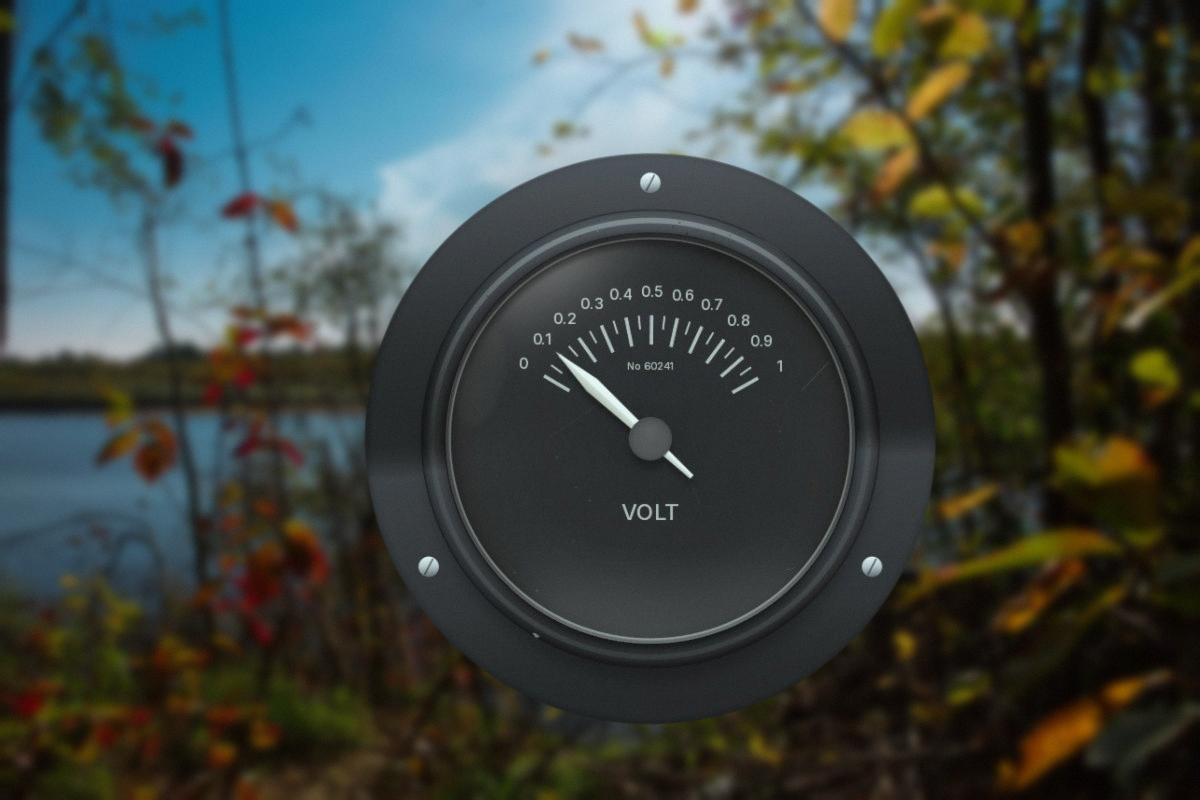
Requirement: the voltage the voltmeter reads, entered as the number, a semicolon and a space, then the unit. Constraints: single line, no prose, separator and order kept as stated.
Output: 0.1; V
